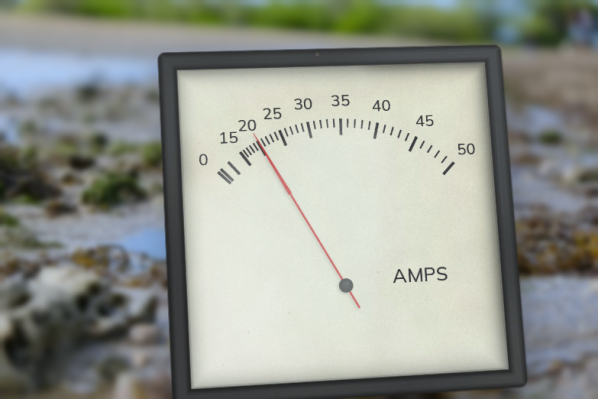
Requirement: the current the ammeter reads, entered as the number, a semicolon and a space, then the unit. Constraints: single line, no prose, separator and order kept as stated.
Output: 20; A
